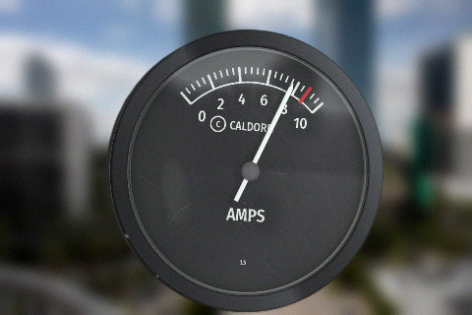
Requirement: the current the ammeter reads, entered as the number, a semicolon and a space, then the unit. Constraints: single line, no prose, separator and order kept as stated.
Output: 7.6; A
